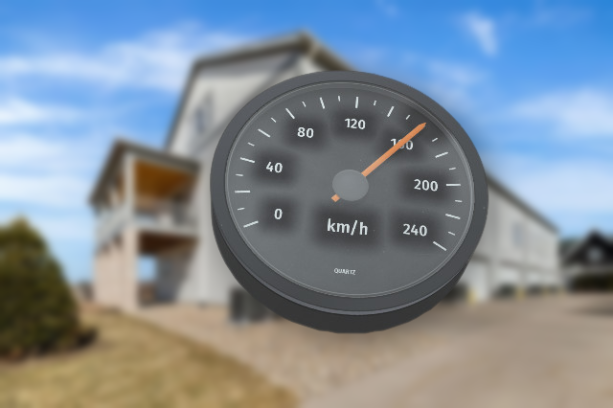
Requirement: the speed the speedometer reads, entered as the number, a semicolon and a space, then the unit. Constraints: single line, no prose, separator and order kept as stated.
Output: 160; km/h
